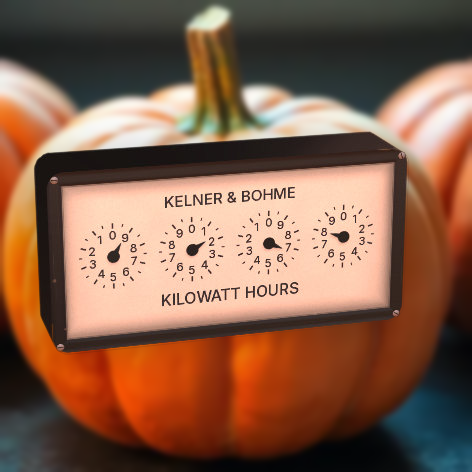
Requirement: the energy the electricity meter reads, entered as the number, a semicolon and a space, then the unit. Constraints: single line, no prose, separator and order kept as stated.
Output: 9168; kWh
